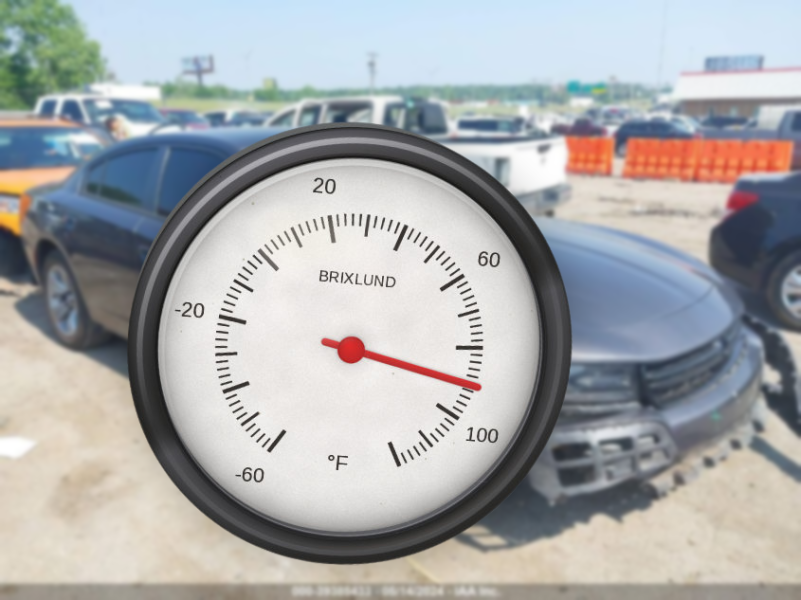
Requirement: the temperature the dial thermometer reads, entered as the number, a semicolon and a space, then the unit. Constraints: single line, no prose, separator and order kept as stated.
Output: 90; °F
